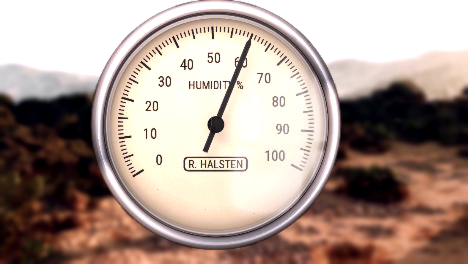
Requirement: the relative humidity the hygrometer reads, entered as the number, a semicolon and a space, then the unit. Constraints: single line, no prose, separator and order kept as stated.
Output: 60; %
